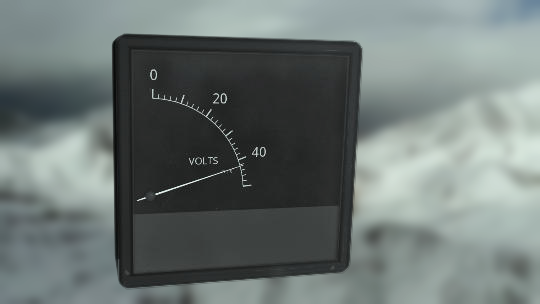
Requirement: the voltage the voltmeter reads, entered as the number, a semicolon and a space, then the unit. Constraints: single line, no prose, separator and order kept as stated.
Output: 42; V
